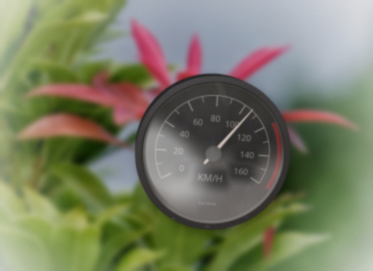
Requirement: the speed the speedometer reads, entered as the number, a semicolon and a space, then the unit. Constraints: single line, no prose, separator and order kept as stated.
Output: 105; km/h
